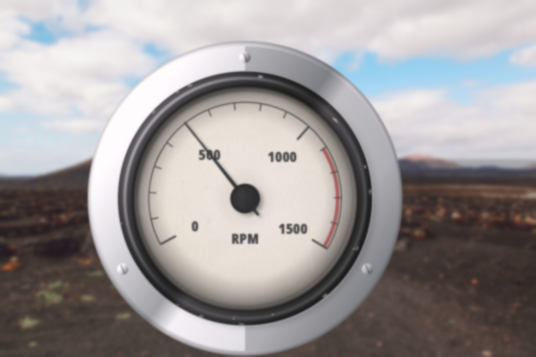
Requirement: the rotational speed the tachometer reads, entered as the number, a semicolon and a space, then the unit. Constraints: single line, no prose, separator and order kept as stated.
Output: 500; rpm
